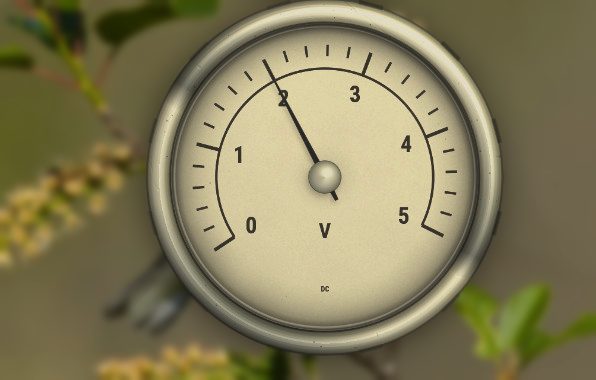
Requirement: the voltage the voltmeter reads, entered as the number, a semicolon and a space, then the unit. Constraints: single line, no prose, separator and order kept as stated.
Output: 2; V
